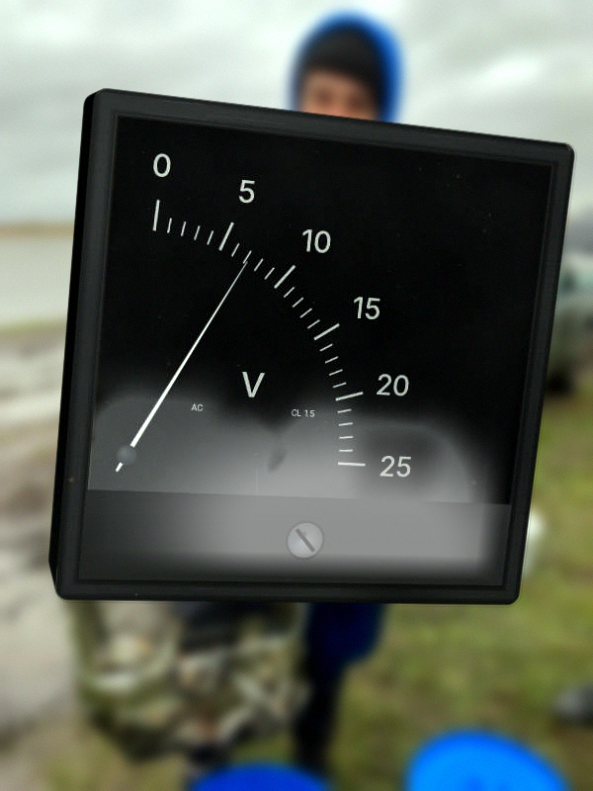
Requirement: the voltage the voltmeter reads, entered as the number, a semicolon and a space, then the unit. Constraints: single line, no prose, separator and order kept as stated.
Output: 7; V
